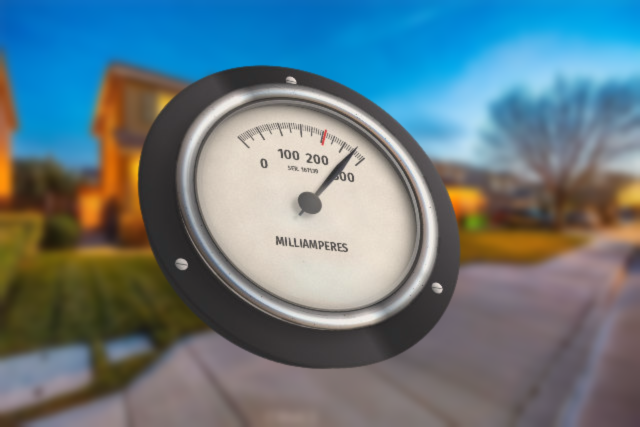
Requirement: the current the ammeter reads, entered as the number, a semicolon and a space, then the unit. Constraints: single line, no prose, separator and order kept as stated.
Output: 275; mA
